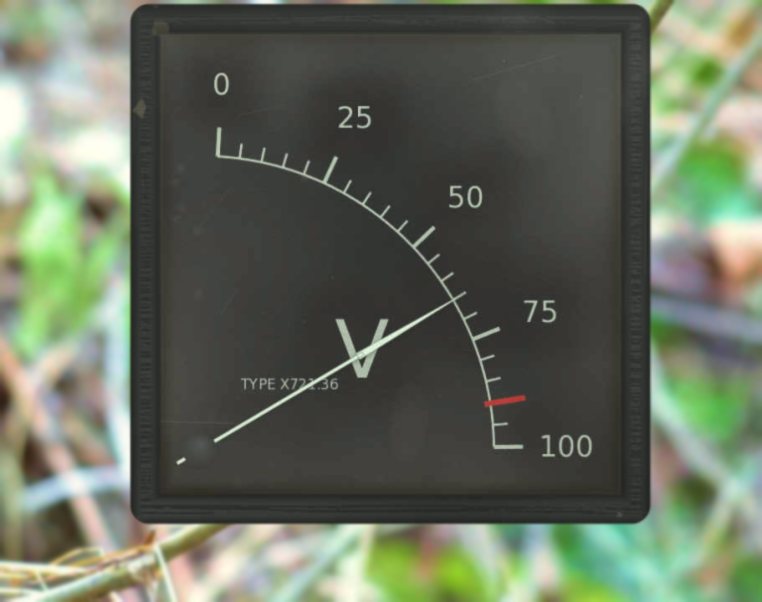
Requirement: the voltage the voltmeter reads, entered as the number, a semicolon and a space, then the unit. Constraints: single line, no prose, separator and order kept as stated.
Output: 65; V
